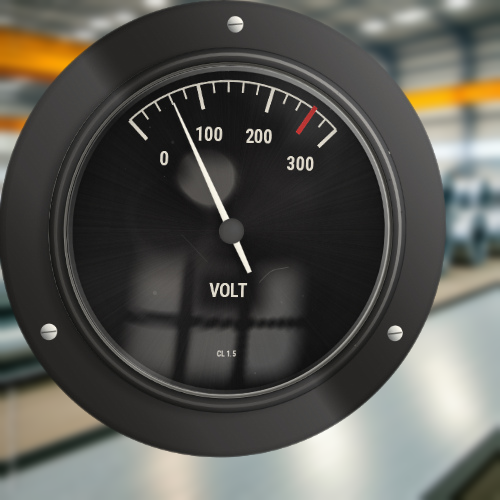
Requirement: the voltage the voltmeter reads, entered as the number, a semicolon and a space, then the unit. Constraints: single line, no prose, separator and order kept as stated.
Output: 60; V
